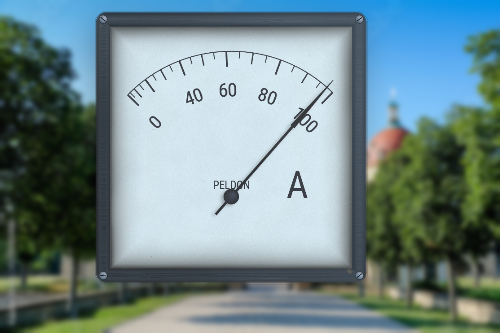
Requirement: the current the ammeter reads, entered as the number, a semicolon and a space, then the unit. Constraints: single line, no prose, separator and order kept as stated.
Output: 97.5; A
